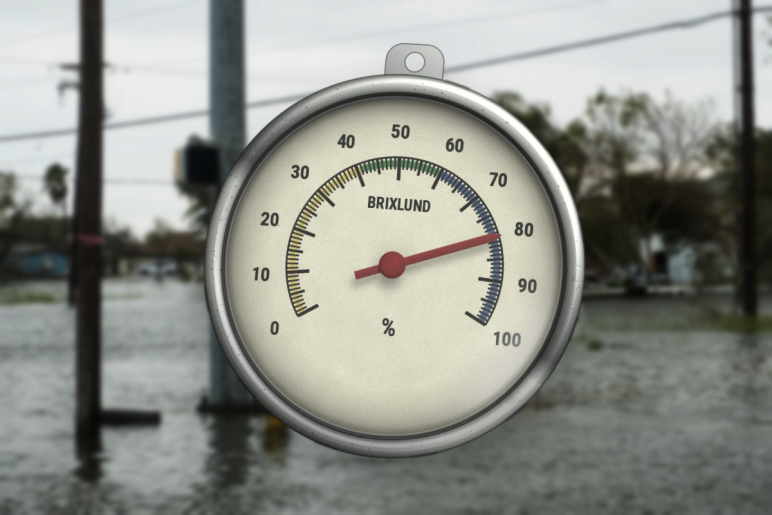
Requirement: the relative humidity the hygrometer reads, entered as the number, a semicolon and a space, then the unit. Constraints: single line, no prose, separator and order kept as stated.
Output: 80; %
